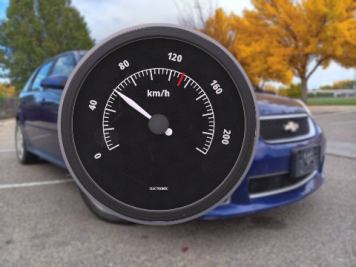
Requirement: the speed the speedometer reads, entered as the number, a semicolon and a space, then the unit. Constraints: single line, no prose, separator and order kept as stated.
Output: 60; km/h
